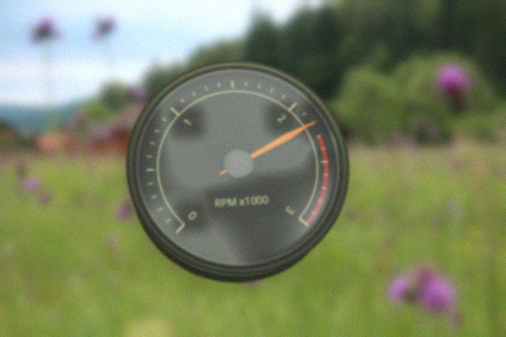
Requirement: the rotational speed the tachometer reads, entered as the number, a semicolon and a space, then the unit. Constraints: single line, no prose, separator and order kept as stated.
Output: 2200; rpm
